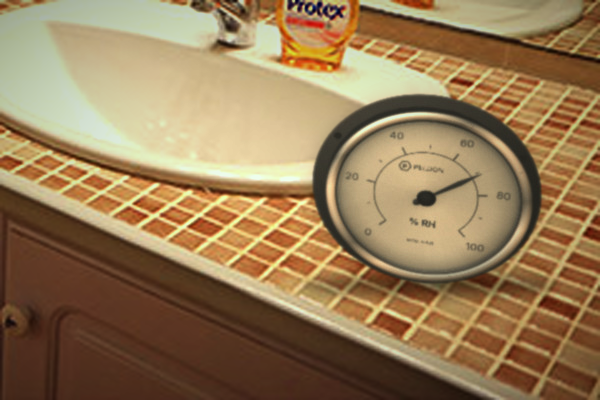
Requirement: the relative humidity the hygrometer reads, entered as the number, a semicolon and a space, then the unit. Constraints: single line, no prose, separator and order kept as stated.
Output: 70; %
